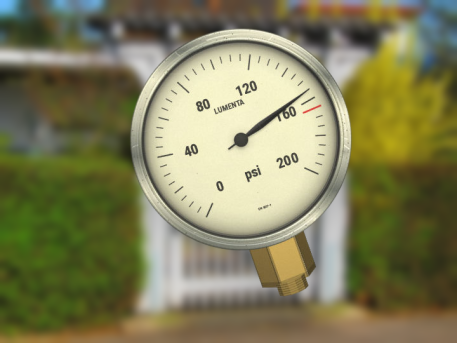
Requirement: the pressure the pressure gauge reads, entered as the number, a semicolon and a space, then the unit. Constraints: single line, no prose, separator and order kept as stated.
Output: 155; psi
